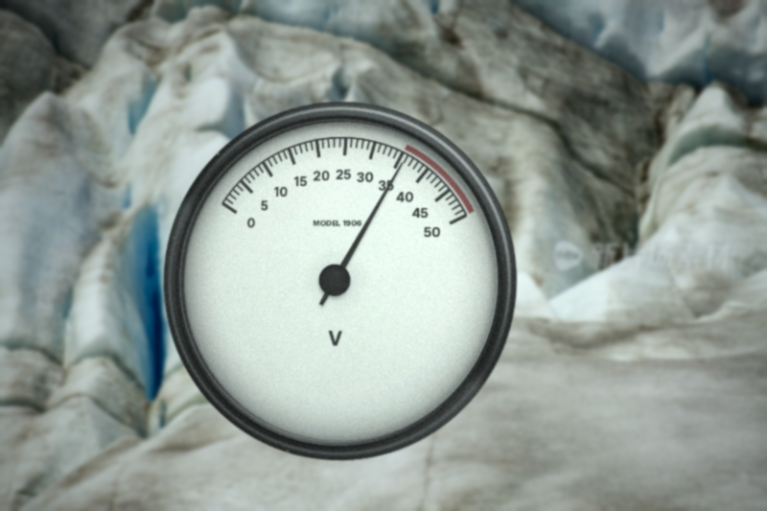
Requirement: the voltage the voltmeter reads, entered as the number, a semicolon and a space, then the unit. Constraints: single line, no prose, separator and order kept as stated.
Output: 36; V
